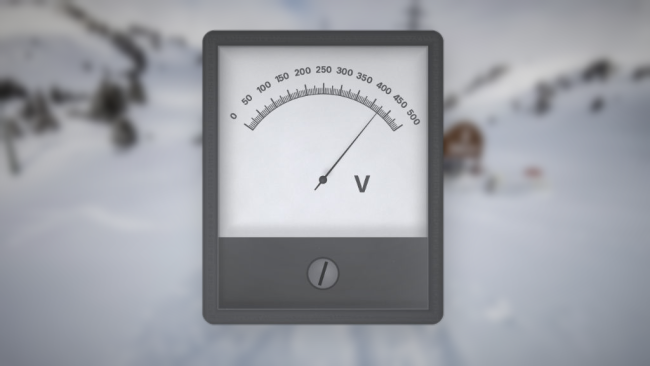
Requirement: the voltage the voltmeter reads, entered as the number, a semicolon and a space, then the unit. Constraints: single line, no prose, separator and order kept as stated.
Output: 425; V
